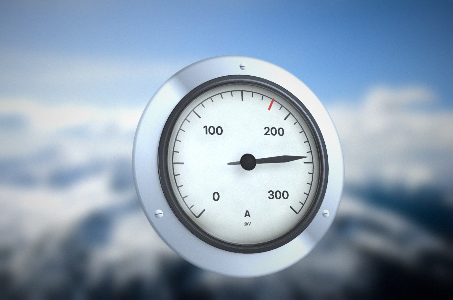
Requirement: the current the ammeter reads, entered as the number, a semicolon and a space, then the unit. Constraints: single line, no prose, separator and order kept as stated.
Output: 245; A
